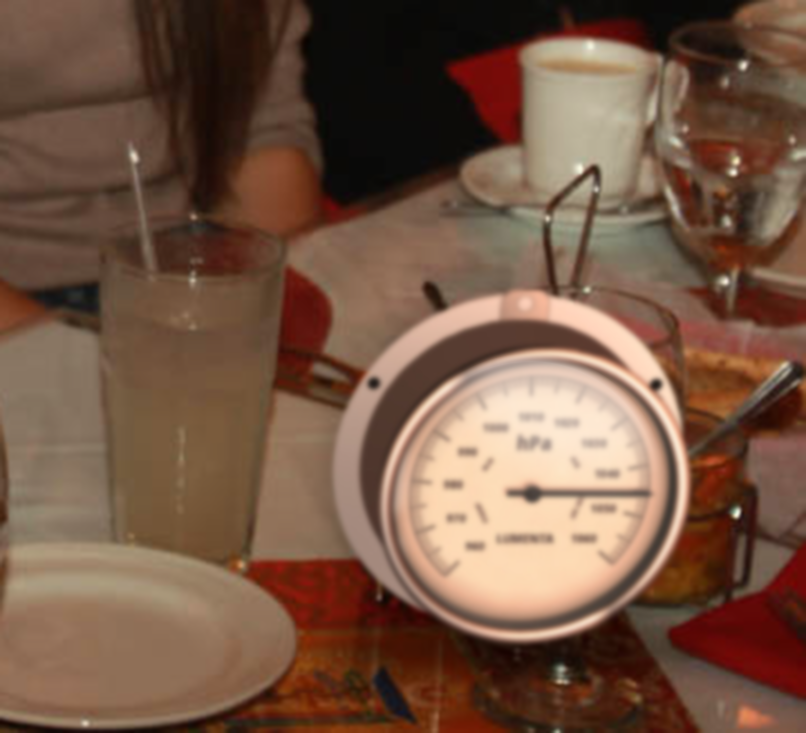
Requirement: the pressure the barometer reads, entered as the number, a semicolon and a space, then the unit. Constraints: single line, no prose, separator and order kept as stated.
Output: 1045; hPa
